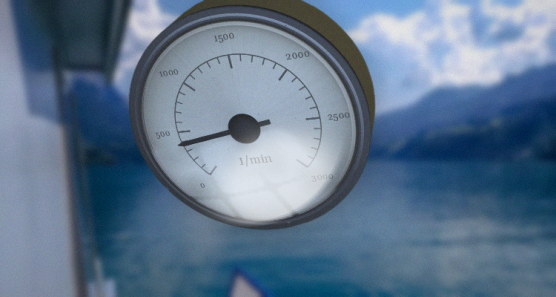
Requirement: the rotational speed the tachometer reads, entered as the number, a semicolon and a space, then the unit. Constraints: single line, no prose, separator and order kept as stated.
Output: 400; rpm
